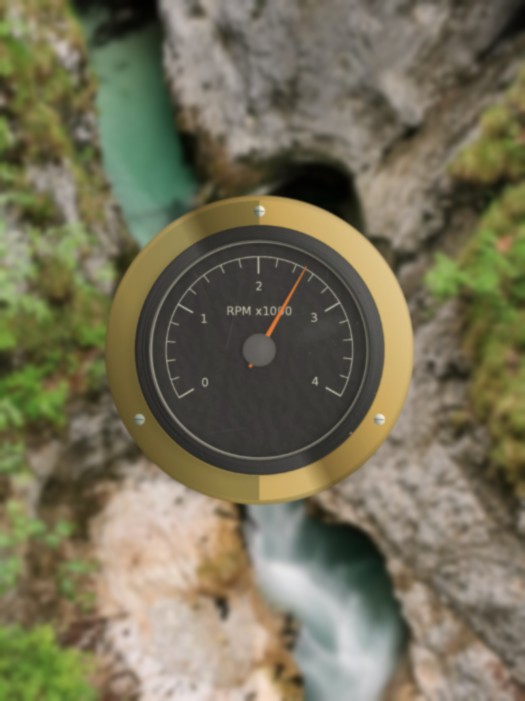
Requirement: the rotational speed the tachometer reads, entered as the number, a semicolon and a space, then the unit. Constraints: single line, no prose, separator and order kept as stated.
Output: 2500; rpm
